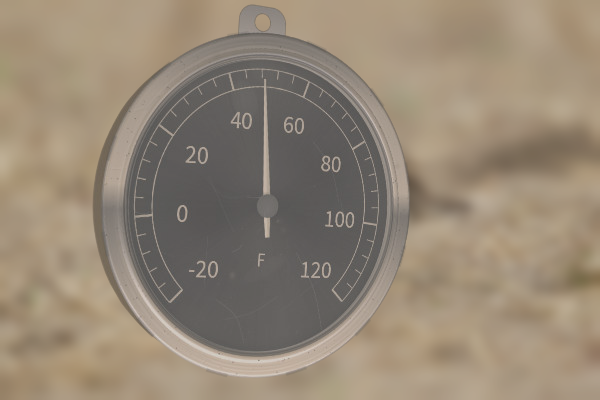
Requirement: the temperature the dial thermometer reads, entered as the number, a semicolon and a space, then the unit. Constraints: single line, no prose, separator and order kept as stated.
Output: 48; °F
